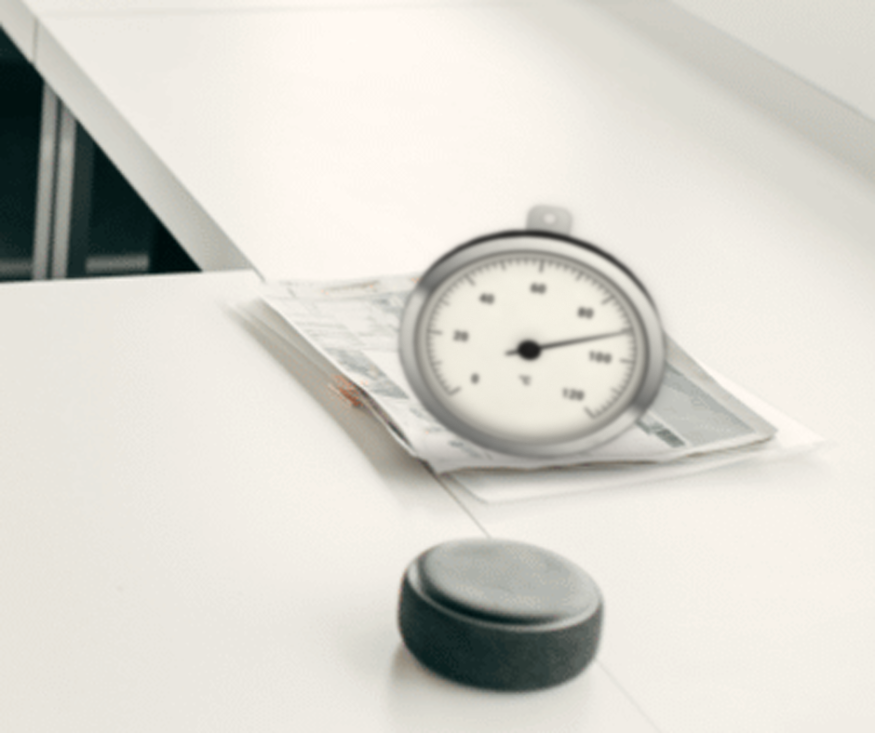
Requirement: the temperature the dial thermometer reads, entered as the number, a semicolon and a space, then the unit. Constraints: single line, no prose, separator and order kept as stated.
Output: 90; °C
